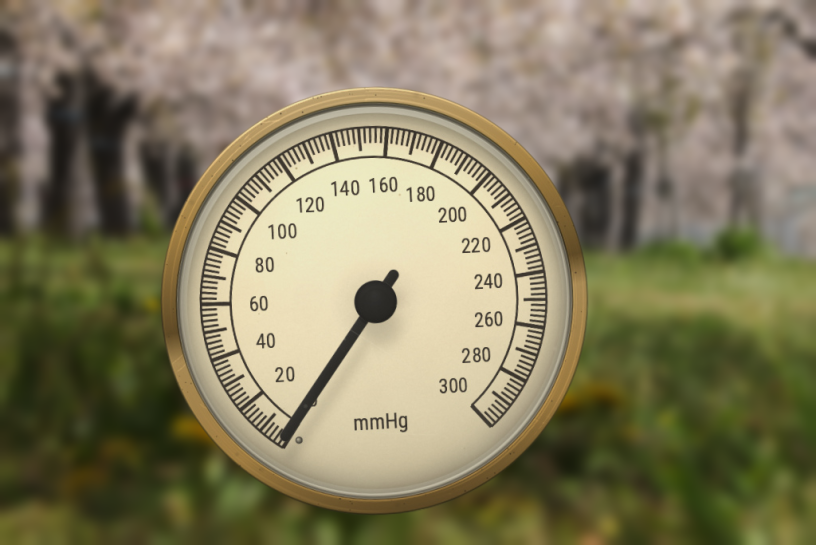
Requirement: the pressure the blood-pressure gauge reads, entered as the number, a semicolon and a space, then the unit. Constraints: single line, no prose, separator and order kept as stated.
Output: 2; mmHg
